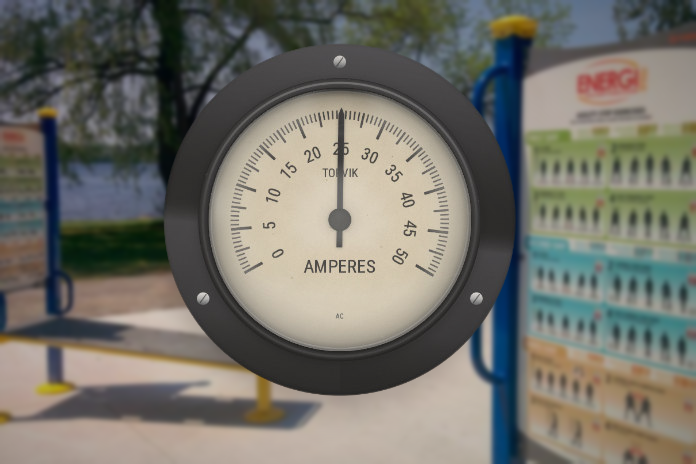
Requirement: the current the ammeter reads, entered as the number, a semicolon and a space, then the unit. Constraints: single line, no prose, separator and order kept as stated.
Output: 25; A
